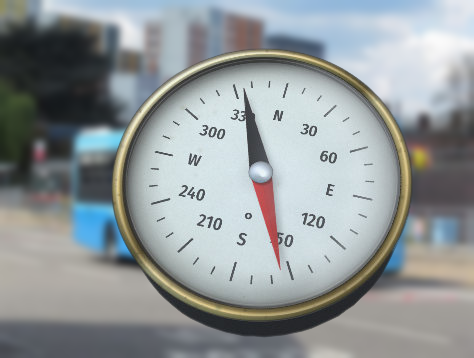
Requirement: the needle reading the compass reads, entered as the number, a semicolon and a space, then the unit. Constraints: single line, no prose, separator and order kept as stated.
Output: 155; °
